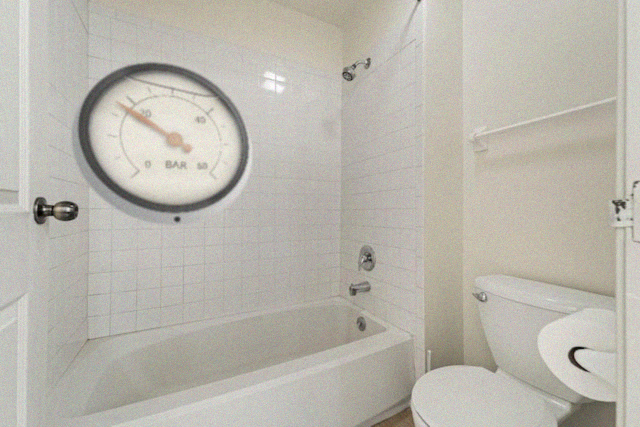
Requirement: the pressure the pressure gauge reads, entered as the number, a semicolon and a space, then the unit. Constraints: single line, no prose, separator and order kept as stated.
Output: 17.5; bar
